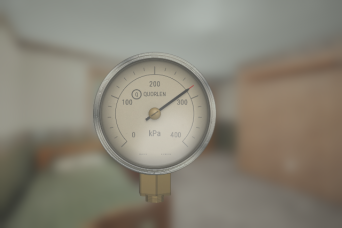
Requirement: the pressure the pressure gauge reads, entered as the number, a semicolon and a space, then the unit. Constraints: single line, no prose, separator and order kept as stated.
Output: 280; kPa
